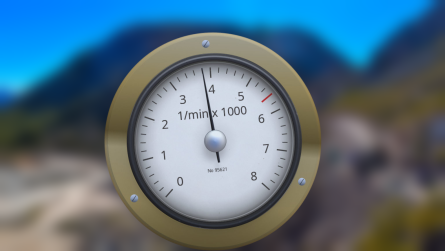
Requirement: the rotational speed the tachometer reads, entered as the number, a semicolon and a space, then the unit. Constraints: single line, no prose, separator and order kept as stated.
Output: 3800; rpm
